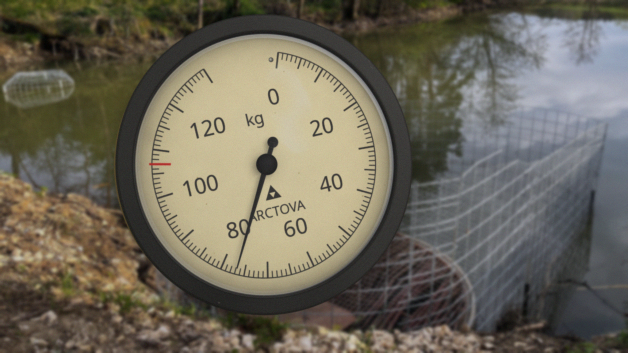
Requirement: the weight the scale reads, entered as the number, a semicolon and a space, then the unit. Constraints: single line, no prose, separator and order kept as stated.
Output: 77; kg
